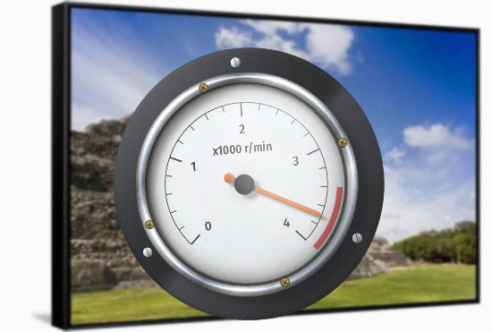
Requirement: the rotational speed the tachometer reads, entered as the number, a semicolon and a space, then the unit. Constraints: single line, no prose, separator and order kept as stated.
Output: 3700; rpm
